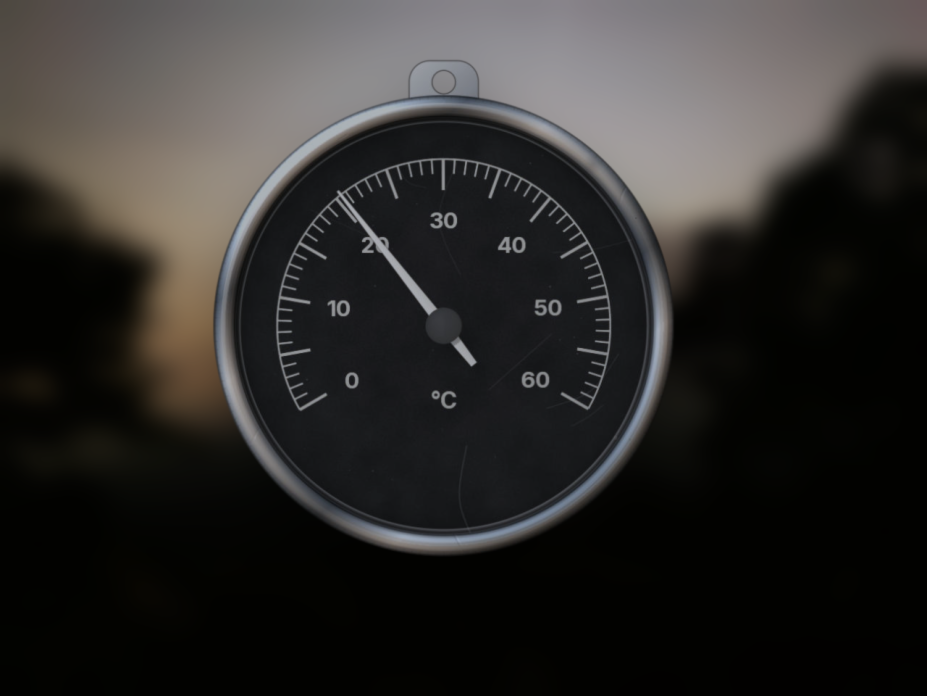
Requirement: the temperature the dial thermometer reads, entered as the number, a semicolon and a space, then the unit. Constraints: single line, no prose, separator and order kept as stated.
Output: 20.5; °C
